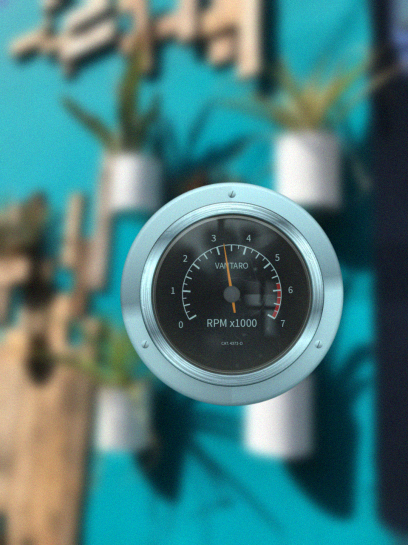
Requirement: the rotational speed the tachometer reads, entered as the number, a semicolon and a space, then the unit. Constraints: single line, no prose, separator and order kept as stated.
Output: 3250; rpm
